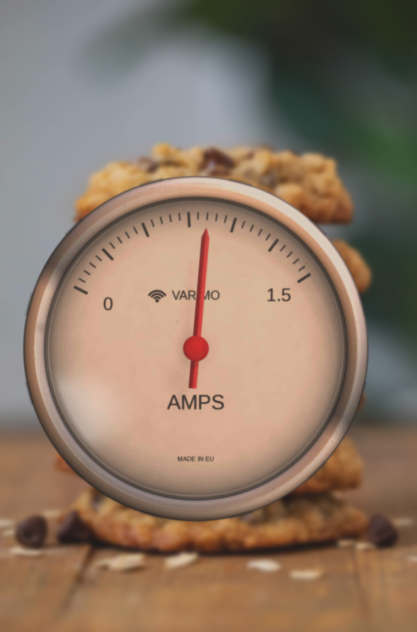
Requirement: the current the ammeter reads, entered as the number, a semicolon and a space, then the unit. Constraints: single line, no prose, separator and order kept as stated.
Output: 0.85; A
